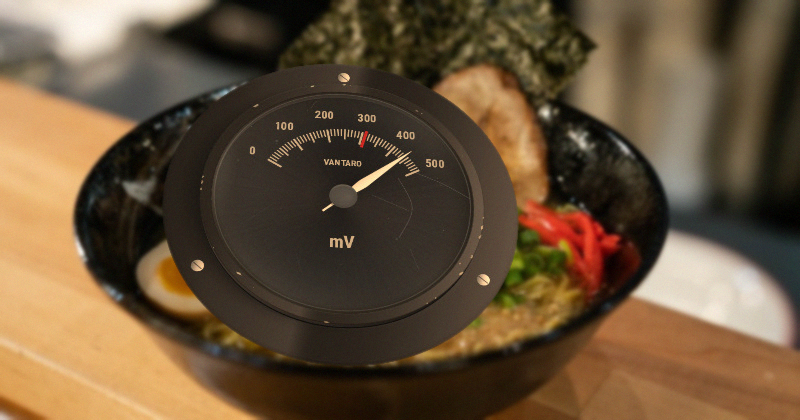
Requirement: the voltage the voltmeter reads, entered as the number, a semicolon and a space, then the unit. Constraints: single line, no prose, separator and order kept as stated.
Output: 450; mV
